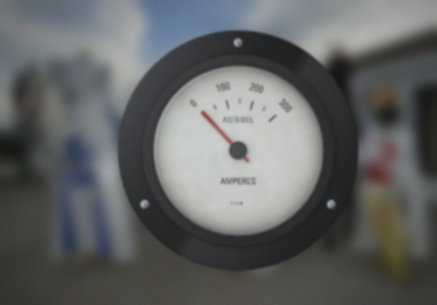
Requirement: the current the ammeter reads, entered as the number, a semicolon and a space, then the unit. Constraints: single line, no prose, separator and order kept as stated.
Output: 0; A
